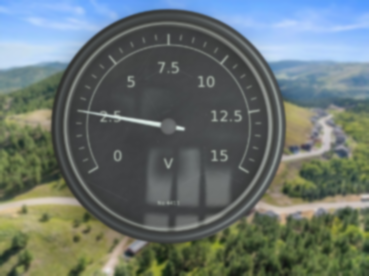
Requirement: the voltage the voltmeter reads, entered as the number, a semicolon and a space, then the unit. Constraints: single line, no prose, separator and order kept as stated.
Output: 2.5; V
